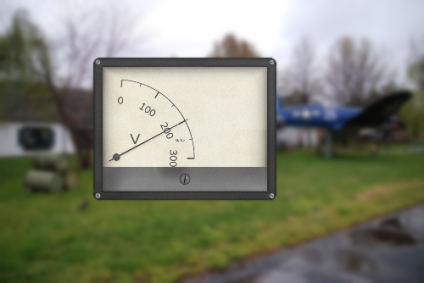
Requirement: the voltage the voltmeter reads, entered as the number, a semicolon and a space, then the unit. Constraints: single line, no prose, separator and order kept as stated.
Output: 200; V
